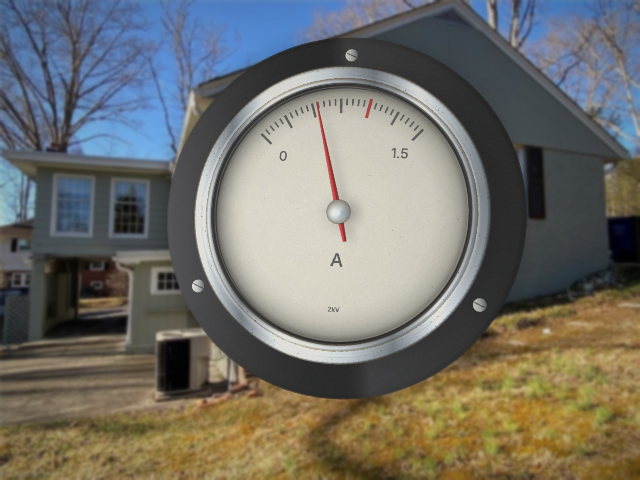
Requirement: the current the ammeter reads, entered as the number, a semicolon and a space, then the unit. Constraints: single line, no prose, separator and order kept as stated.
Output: 0.55; A
